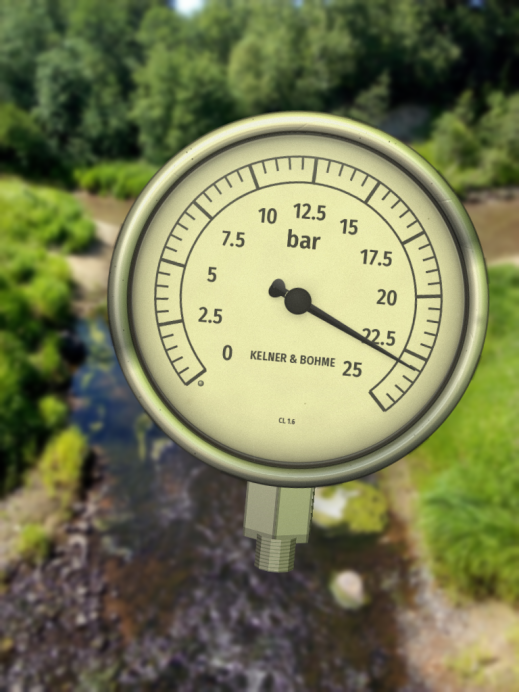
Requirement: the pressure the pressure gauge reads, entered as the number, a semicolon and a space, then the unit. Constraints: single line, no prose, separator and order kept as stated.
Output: 23; bar
